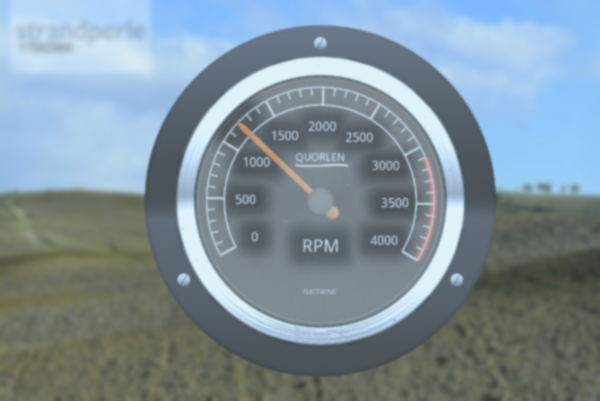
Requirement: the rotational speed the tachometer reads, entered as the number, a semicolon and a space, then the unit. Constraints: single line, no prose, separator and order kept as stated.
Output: 1200; rpm
